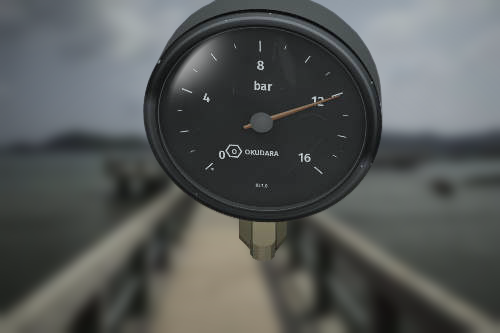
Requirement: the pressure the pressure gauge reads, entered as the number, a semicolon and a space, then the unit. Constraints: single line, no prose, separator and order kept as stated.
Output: 12; bar
